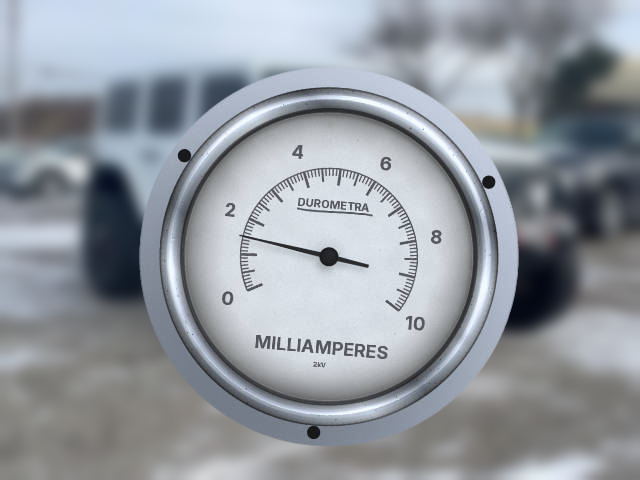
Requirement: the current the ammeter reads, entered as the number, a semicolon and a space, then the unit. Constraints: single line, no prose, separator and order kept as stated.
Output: 1.5; mA
